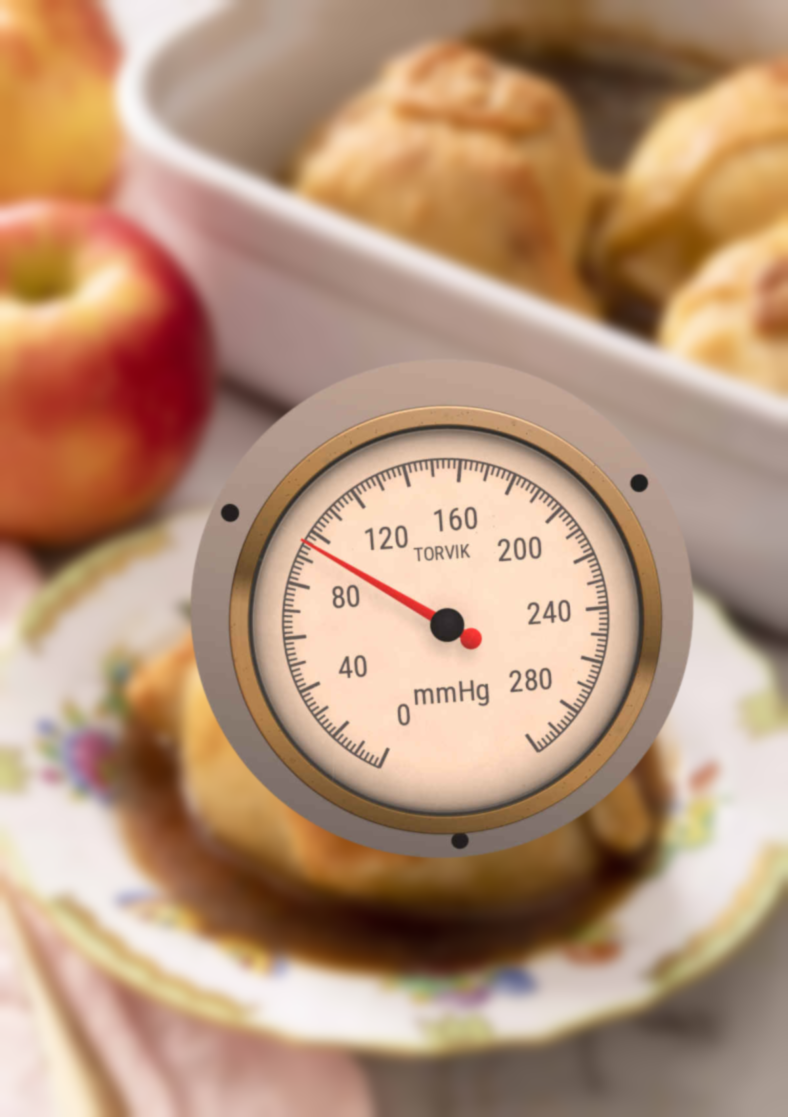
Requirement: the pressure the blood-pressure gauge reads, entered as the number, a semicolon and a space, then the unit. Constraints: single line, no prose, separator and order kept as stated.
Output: 96; mmHg
